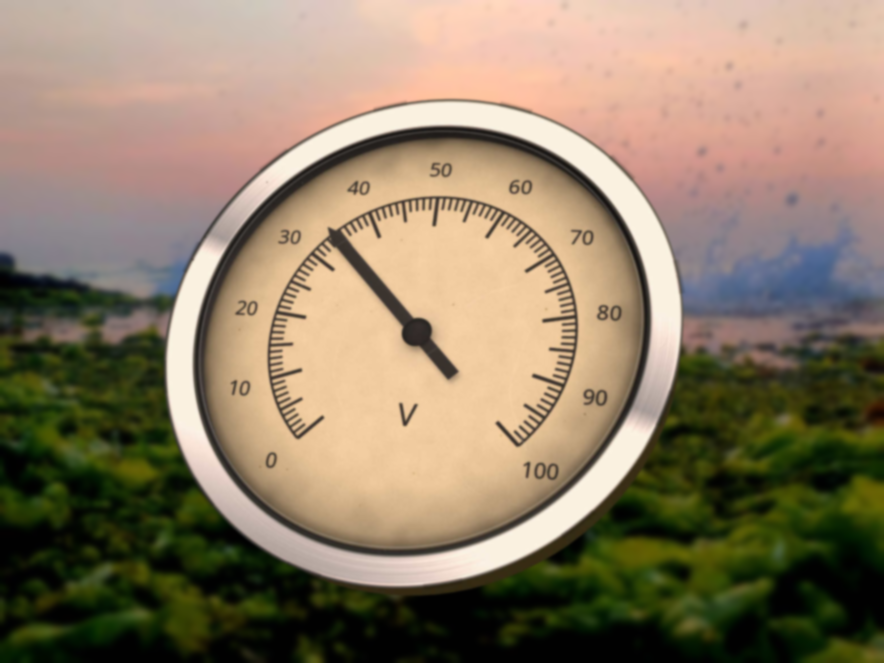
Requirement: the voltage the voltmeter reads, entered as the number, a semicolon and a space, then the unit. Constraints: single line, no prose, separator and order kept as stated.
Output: 34; V
